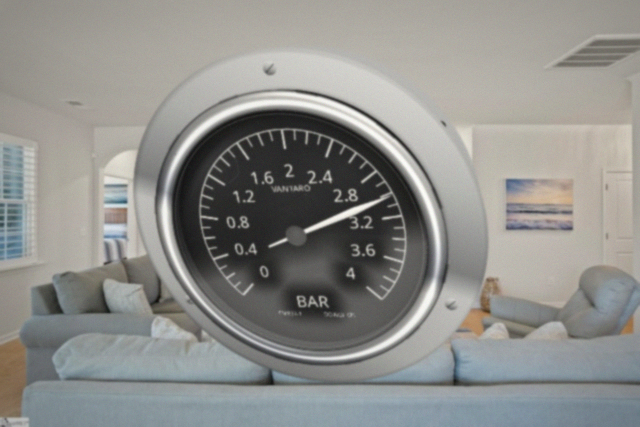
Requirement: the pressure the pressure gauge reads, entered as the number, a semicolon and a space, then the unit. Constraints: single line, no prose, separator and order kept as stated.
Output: 3; bar
